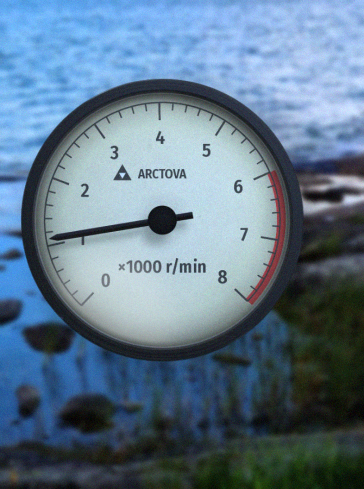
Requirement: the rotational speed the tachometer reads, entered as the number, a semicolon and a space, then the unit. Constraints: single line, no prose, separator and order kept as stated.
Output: 1100; rpm
